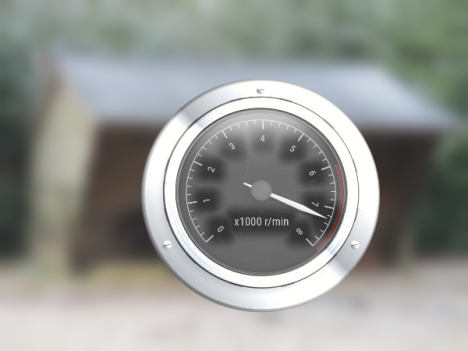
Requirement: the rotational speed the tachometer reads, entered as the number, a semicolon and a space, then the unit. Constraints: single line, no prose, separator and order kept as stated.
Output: 7300; rpm
